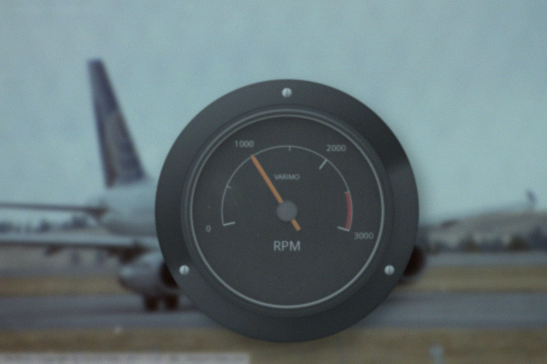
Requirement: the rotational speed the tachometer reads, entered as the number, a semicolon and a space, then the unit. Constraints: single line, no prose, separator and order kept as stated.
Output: 1000; rpm
